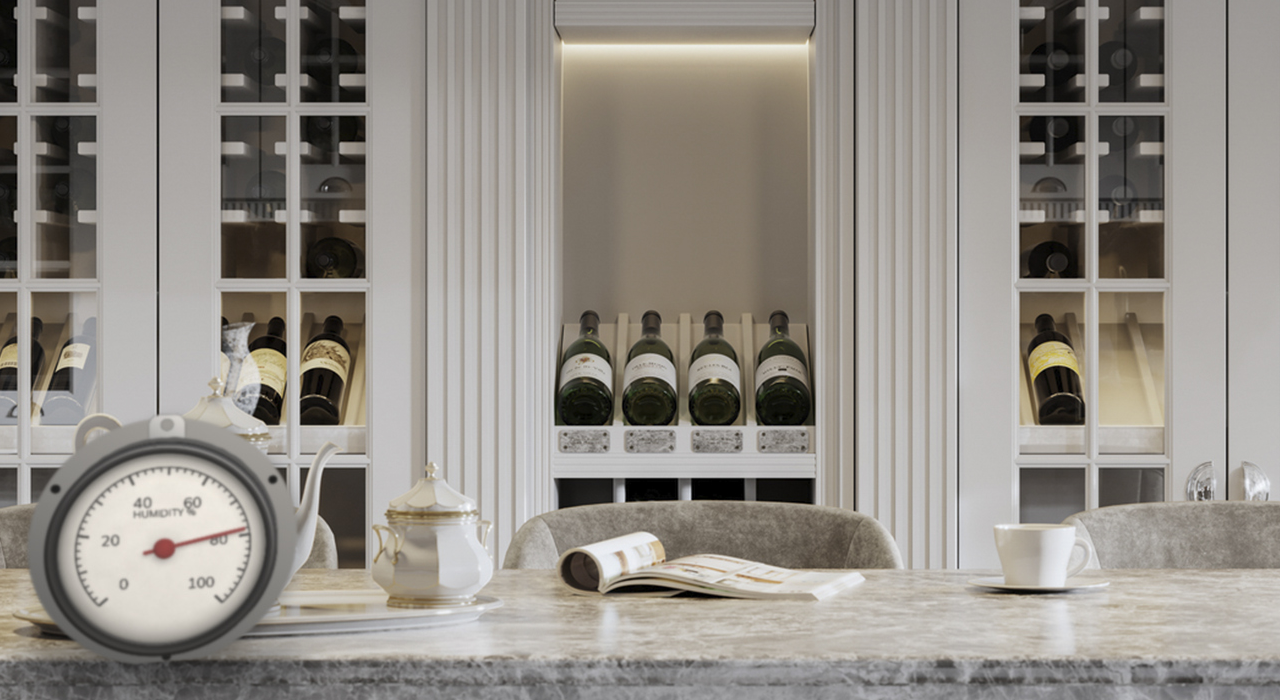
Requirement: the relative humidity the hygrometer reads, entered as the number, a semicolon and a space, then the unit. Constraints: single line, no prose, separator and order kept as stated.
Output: 78; %
